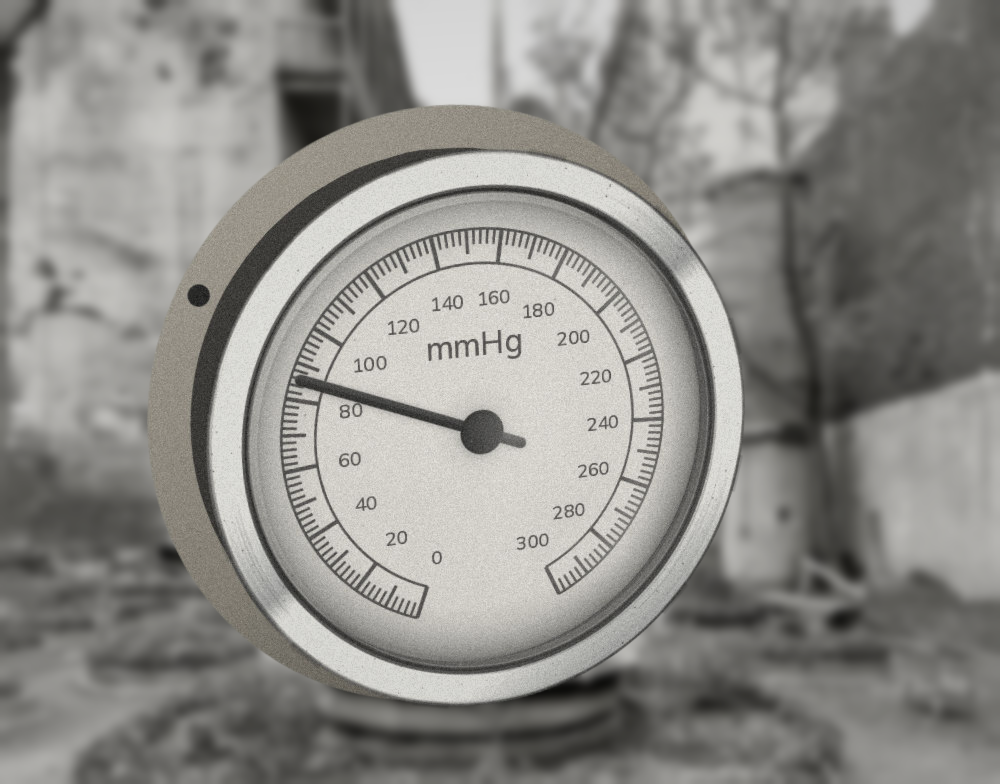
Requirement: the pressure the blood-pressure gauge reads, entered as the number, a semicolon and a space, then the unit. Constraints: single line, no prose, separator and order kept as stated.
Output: 86; mmHg
